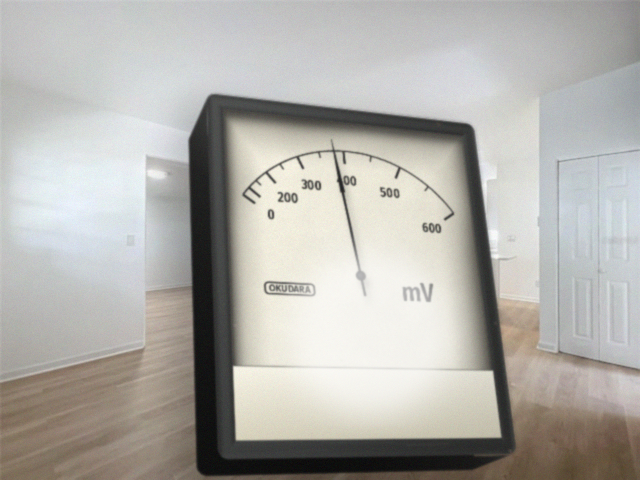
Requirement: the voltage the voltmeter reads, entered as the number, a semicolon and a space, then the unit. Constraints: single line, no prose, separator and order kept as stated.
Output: 375; mV
